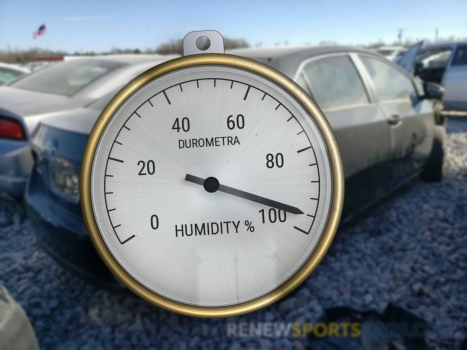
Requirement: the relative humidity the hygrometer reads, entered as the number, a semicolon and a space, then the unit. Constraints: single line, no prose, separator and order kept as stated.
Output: 96; %
